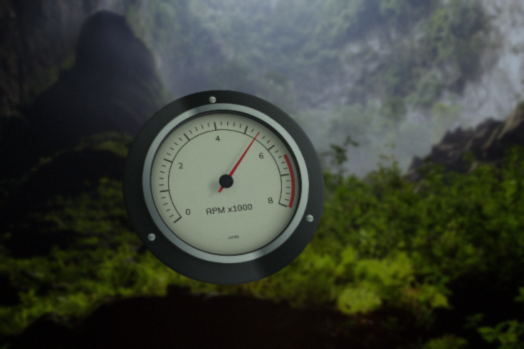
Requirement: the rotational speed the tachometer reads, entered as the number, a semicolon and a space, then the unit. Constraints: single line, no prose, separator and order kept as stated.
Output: 5400; rpm
